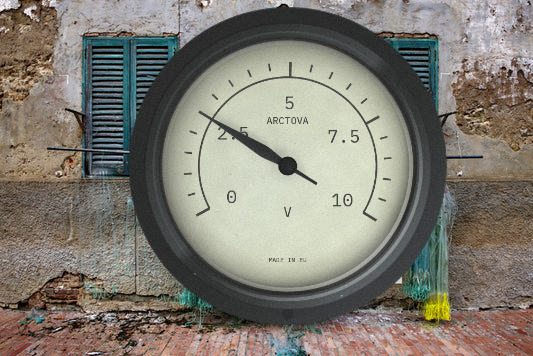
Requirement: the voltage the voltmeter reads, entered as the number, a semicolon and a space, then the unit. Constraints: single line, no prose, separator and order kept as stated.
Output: 2.5; V
